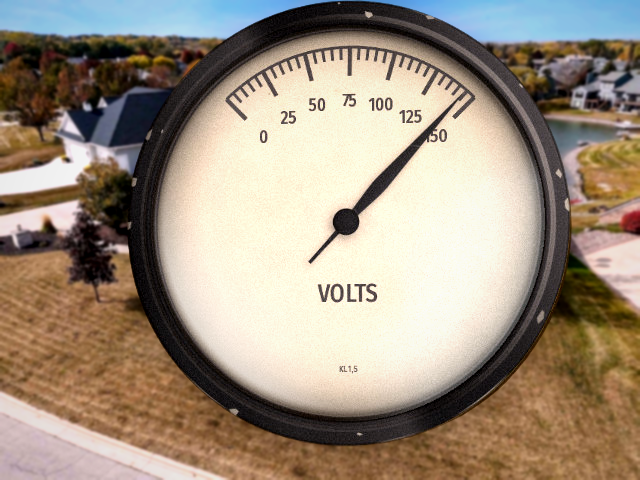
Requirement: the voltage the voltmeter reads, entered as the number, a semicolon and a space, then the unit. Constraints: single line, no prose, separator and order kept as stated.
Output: 145; V
